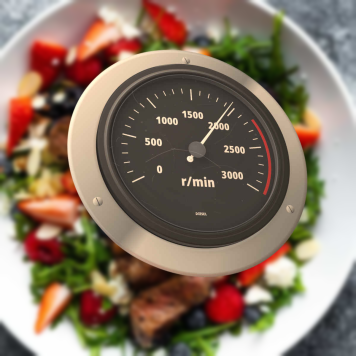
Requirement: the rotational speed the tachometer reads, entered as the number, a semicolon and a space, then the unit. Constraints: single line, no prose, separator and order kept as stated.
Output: 1950; rpm
